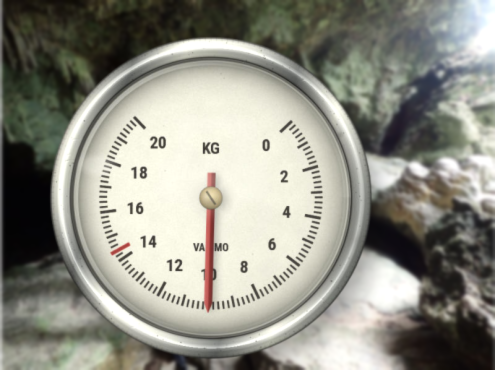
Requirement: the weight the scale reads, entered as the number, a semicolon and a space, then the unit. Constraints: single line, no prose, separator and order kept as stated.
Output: 10; kg
